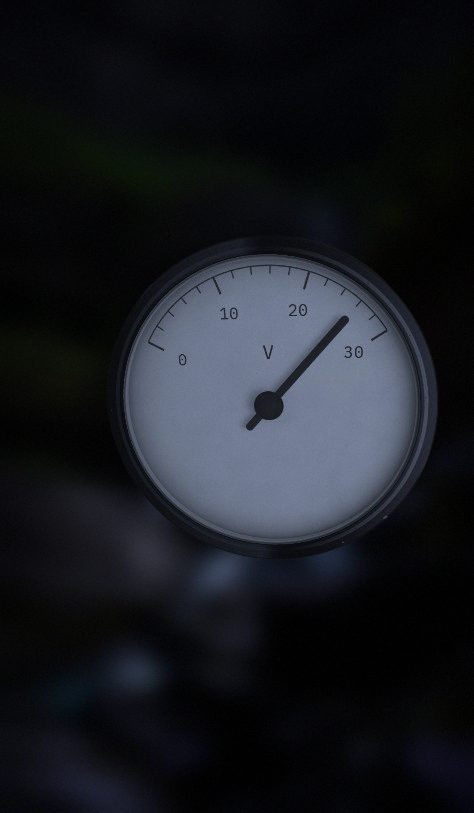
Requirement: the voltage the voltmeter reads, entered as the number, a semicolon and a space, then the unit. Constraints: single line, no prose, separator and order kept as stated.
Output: 26; V
